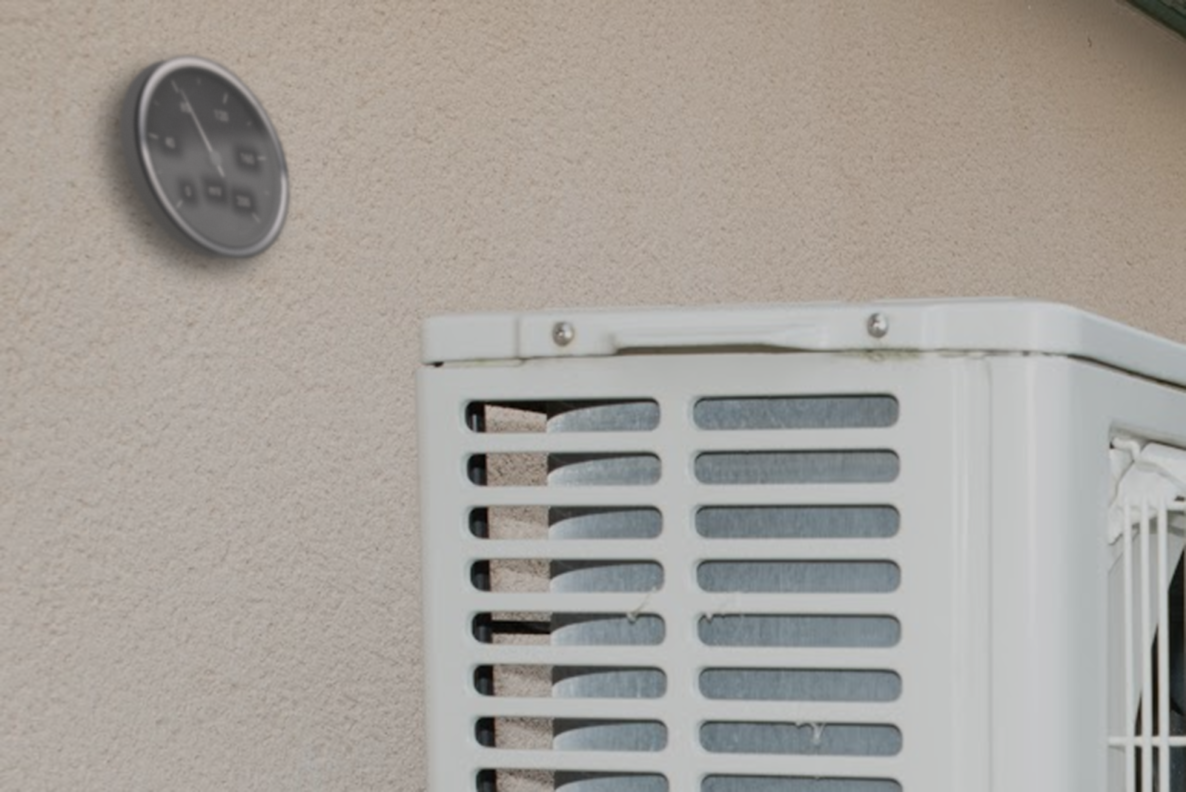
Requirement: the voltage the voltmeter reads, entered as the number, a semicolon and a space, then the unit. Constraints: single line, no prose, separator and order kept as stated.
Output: 80; mV
